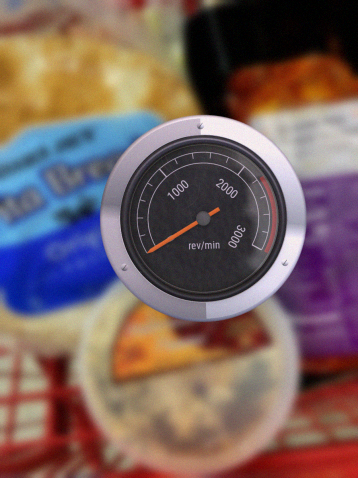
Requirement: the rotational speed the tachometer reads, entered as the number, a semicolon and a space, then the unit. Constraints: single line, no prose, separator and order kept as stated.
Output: 0; rpm
